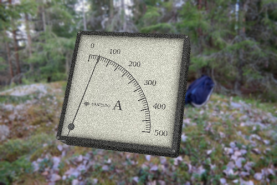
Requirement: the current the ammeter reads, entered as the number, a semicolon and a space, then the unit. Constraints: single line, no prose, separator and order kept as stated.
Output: 50; A
